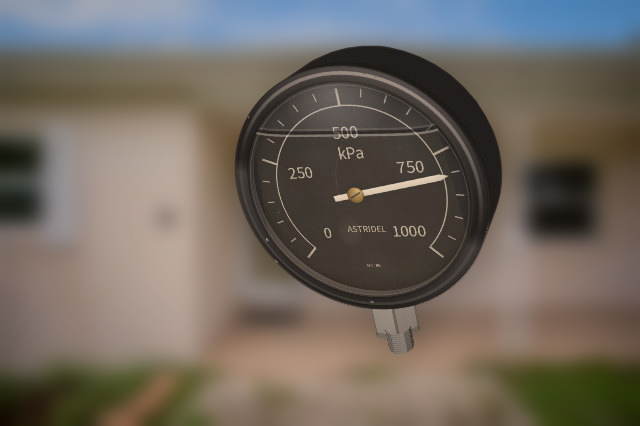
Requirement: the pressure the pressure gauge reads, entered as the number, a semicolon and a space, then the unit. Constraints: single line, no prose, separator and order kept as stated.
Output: 800; kPa
